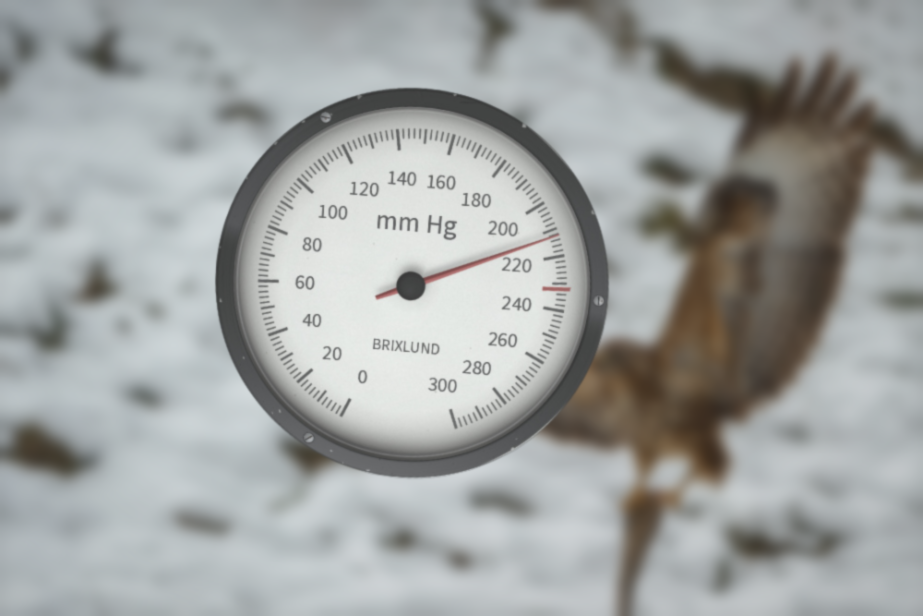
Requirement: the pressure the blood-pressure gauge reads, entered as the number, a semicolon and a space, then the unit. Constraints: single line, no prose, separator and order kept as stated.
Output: 212; mmHg
